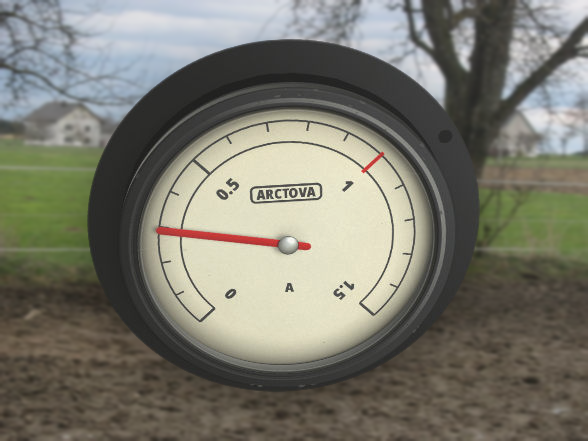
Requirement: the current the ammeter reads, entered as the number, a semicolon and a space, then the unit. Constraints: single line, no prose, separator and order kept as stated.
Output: 0.3; A
